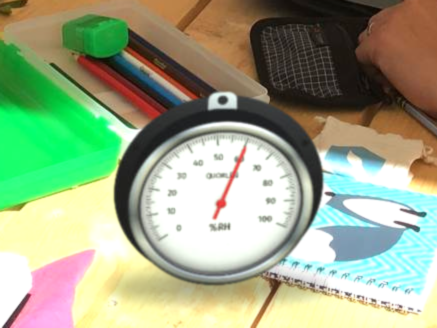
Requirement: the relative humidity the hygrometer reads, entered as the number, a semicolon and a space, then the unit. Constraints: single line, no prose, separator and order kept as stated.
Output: 60; %
